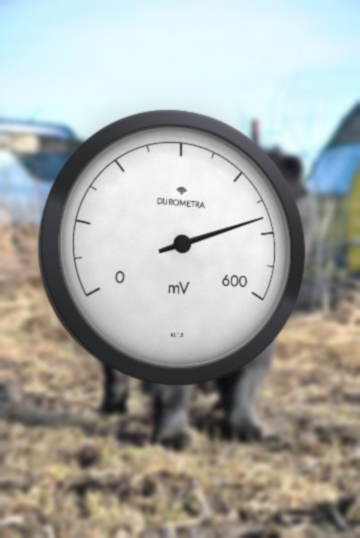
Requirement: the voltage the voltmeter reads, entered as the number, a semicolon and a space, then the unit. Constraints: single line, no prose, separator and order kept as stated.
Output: 475; mV
